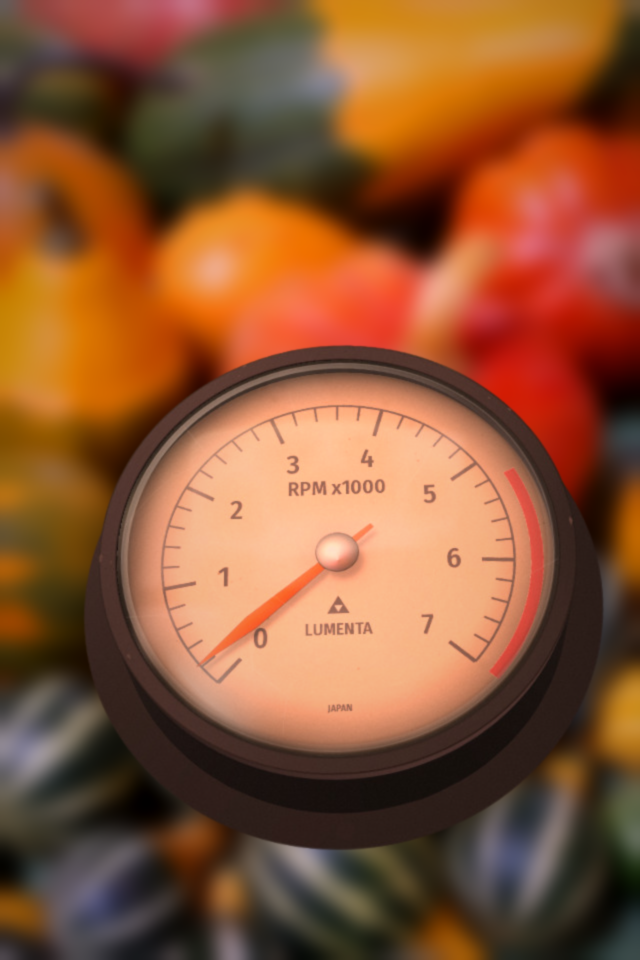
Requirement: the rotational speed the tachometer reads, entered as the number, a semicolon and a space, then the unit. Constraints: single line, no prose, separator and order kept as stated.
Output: 200; rpm
